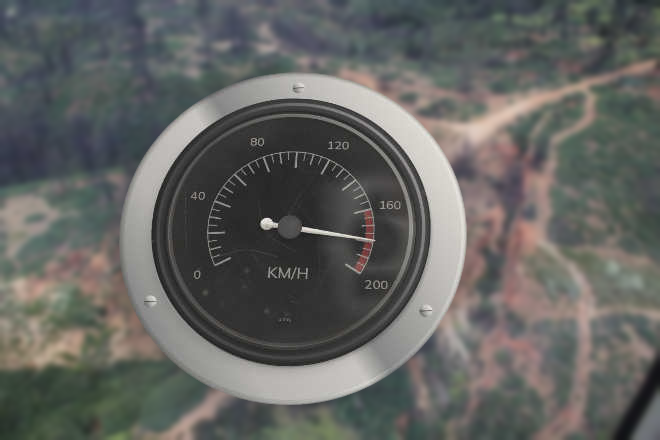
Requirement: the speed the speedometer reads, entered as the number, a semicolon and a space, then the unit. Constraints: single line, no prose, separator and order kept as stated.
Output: 180; km/h
